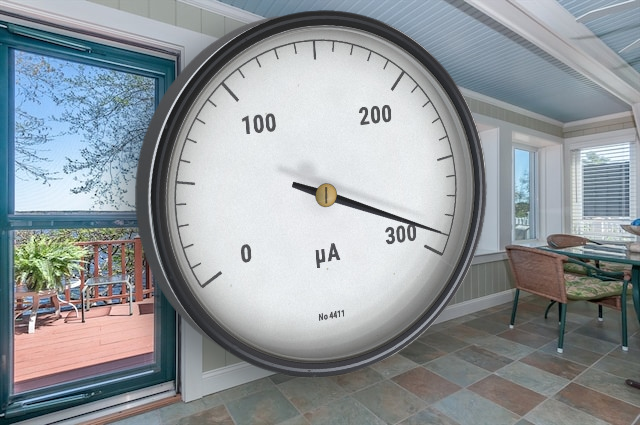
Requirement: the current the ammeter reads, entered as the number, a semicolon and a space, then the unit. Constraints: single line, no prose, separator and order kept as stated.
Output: 290; µA
